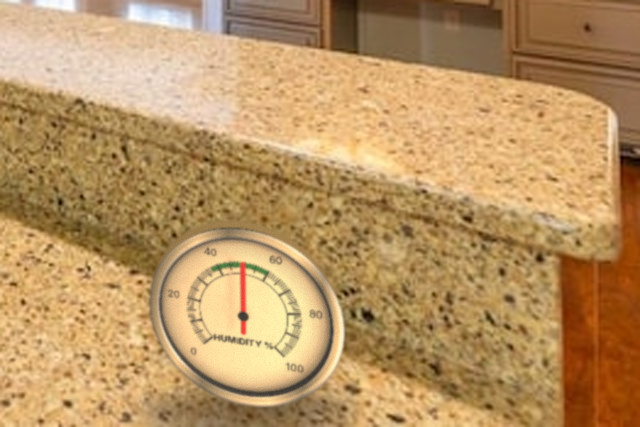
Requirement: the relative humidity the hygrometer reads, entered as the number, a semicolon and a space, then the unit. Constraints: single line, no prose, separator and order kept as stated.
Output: 50; %
